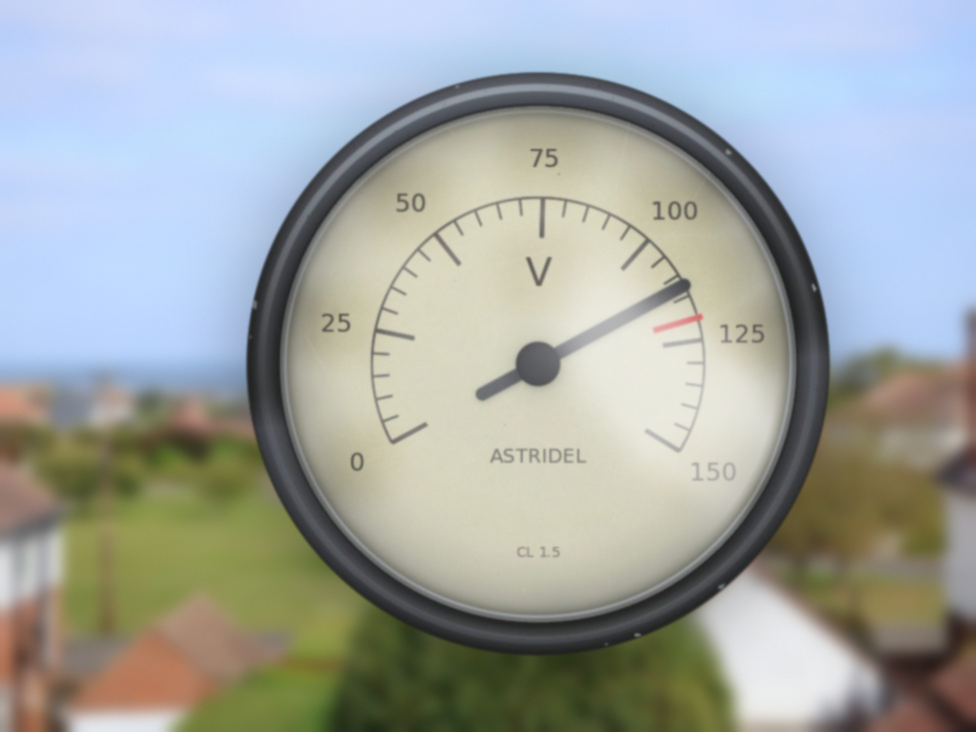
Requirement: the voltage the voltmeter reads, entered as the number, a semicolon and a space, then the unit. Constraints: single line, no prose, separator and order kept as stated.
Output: 112.5; V
